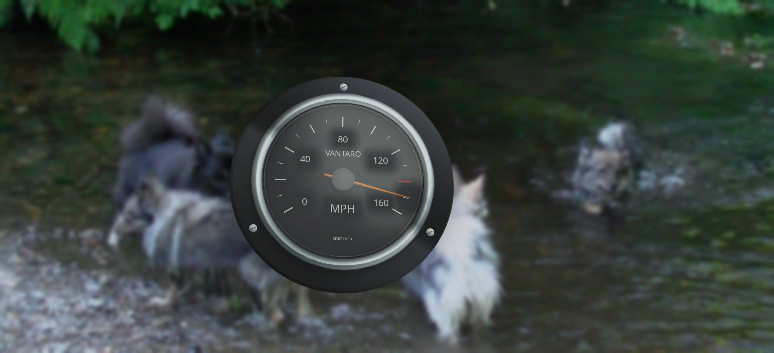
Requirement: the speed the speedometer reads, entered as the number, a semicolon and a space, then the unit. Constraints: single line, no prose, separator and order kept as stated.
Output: 150; mph
